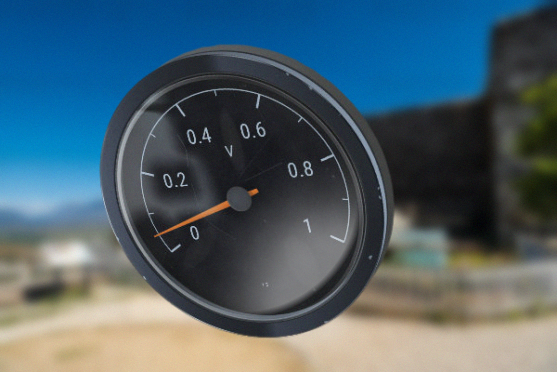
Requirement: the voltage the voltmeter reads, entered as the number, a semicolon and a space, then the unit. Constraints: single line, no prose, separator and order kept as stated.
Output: 0.05; V
